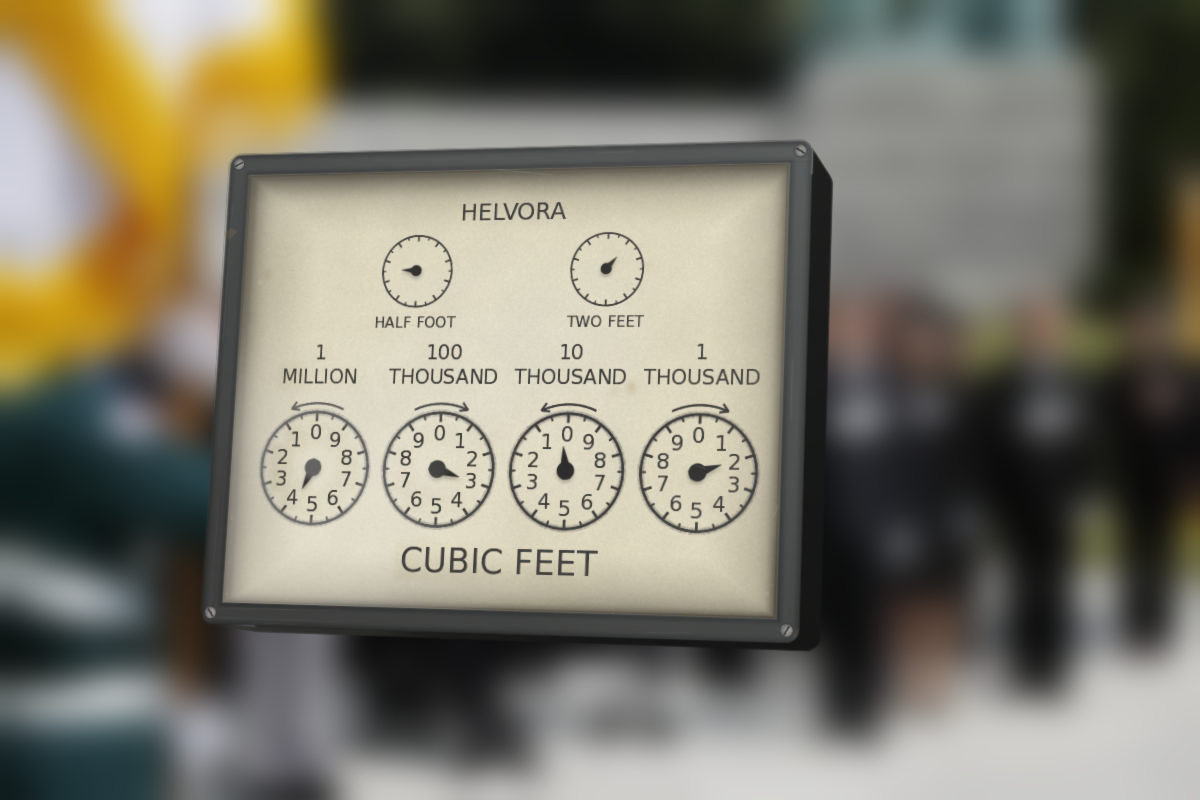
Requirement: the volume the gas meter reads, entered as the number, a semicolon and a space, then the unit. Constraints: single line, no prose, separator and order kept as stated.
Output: 430200; ft³
